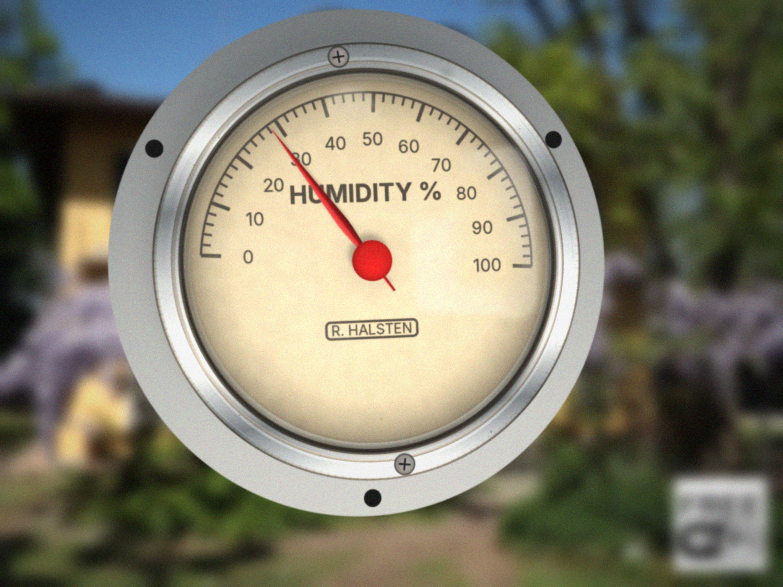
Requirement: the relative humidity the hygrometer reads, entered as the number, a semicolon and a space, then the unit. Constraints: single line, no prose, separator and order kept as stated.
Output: 28; %
